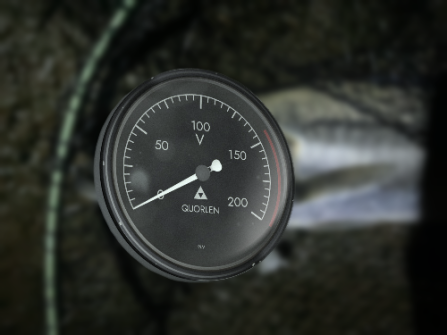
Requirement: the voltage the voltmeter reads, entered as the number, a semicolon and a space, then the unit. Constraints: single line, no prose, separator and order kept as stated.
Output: 0; V
